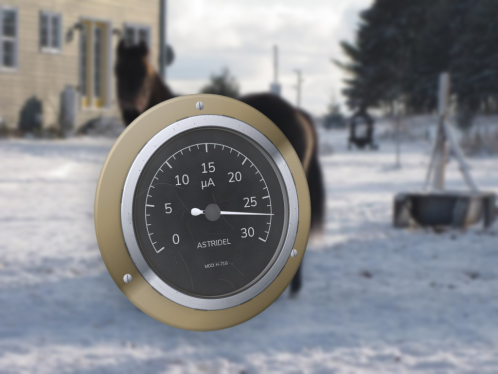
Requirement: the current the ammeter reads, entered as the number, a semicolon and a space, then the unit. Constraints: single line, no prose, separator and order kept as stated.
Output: 27; µA
